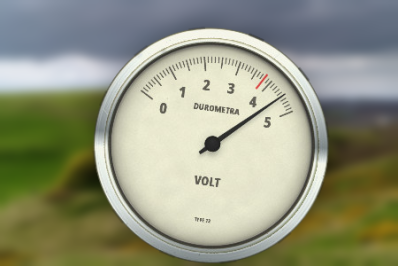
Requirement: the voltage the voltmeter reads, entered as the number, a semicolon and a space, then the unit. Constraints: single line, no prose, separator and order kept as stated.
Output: 4.5; V
